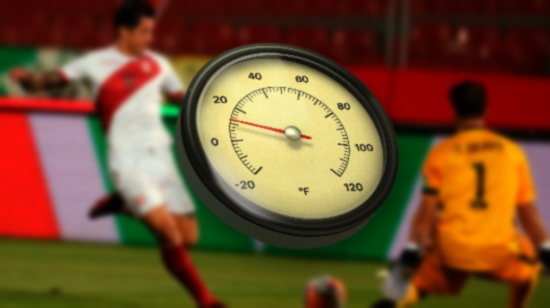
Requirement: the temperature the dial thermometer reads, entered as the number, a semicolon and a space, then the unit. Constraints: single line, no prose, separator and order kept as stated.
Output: 10; °F
